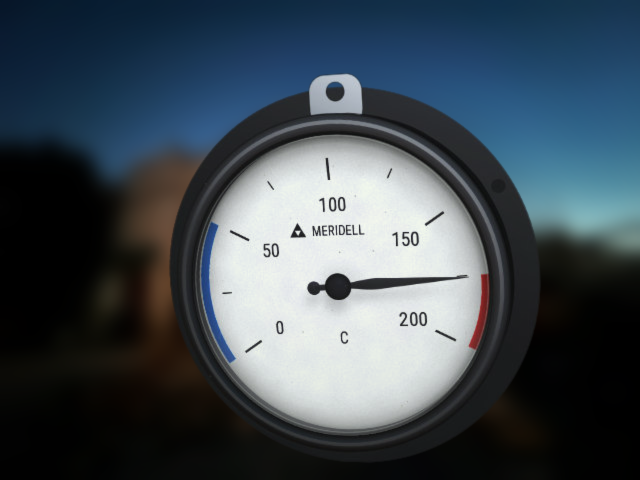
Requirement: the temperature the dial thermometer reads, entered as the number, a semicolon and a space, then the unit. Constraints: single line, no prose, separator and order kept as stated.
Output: 175; °C
